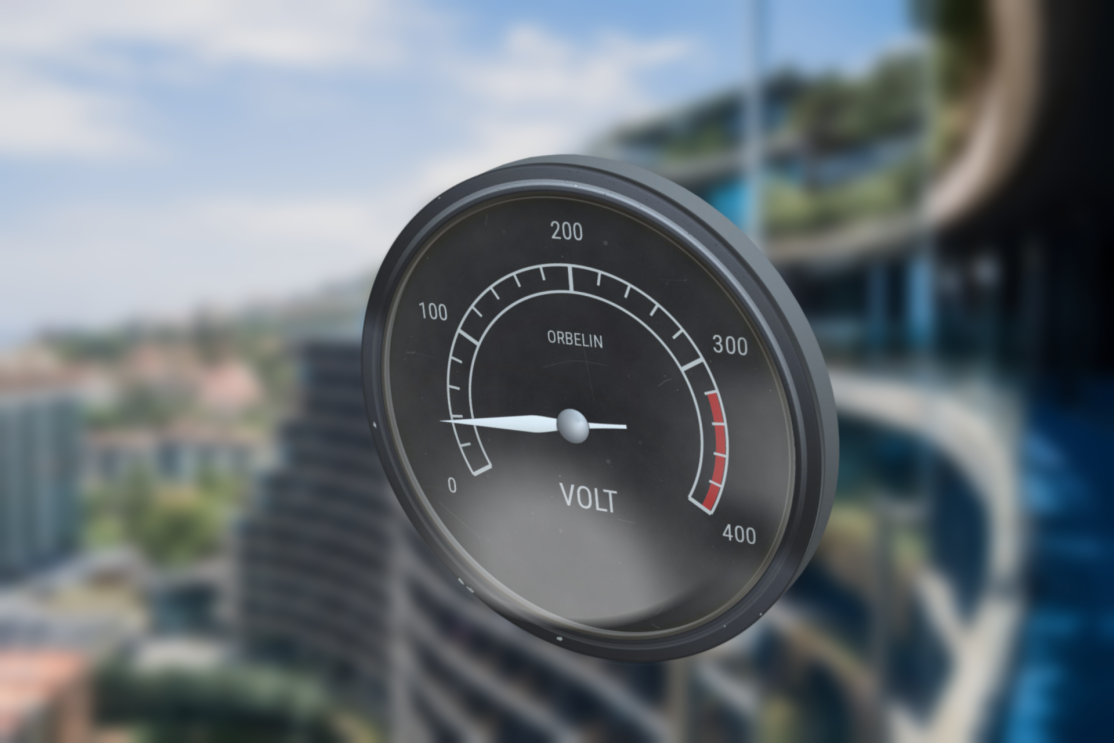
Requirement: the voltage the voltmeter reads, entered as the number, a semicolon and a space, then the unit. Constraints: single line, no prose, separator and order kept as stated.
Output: 40; V
